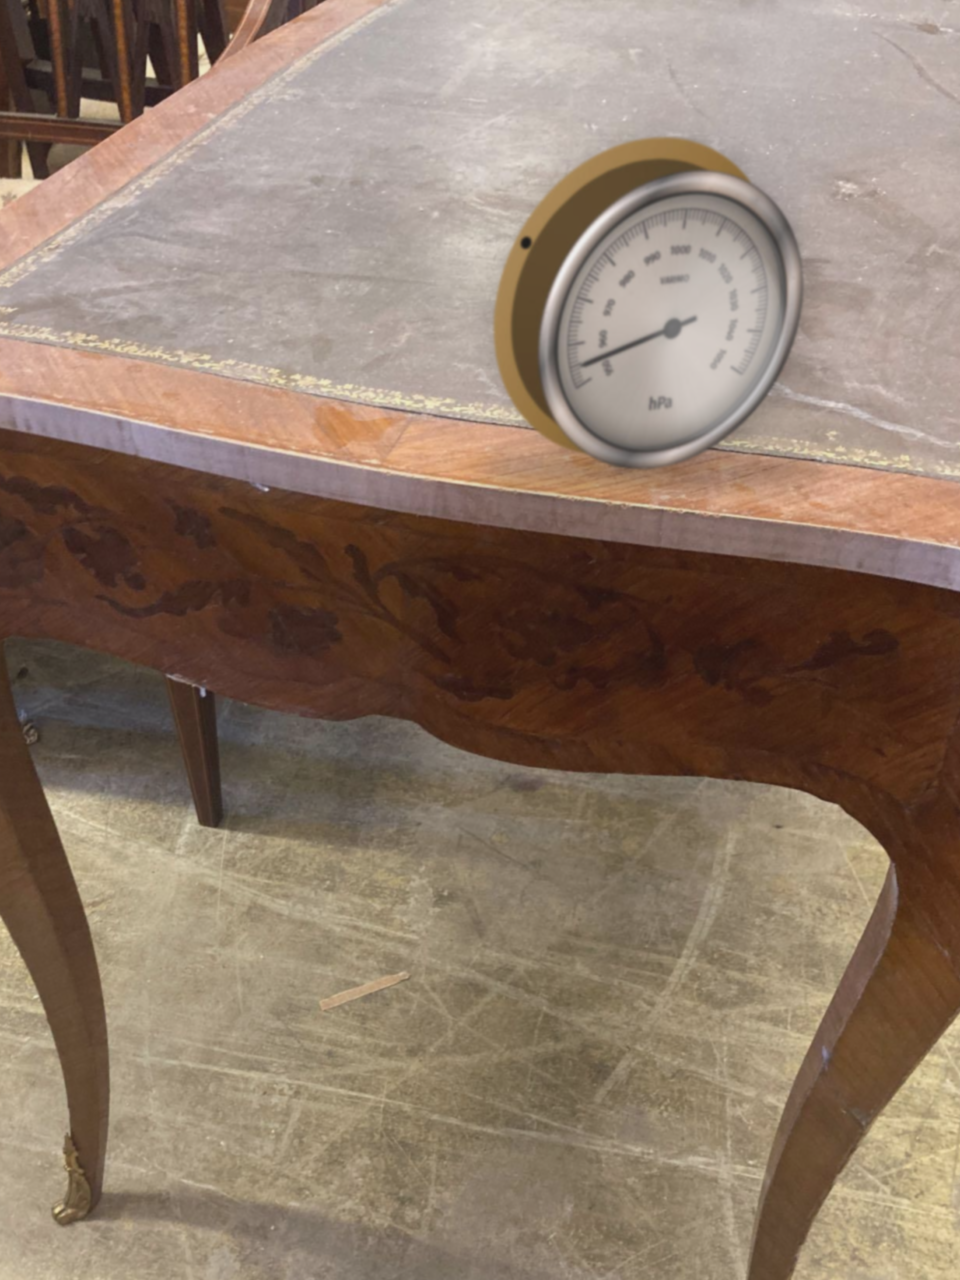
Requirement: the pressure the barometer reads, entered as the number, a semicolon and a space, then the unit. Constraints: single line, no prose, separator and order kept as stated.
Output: 955; hPa
